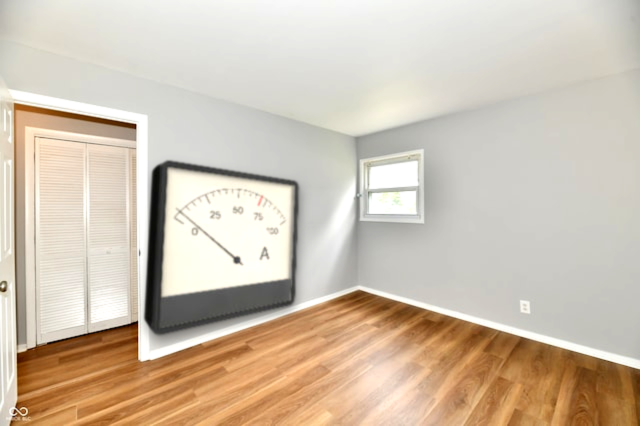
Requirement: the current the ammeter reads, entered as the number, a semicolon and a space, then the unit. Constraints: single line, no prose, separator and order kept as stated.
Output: 5; A
